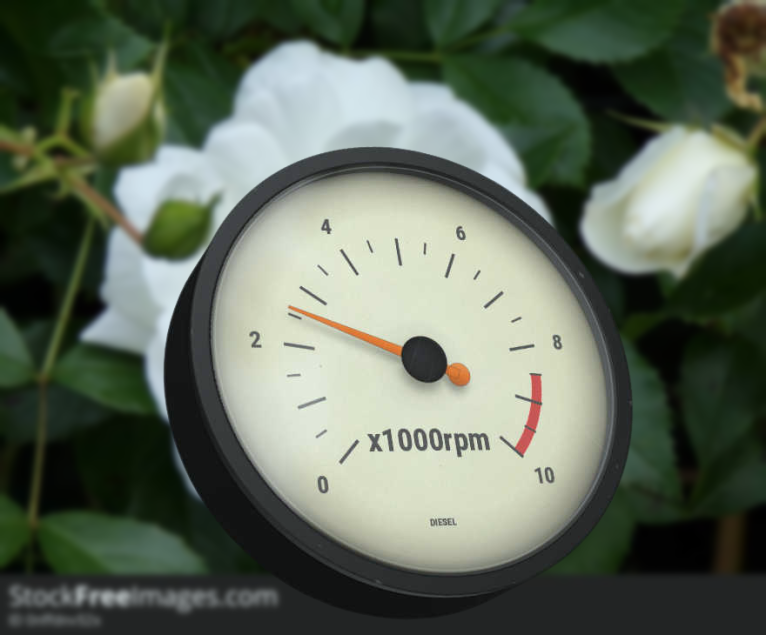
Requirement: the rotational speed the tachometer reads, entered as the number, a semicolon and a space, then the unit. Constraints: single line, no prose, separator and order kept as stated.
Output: 2500; rpm
